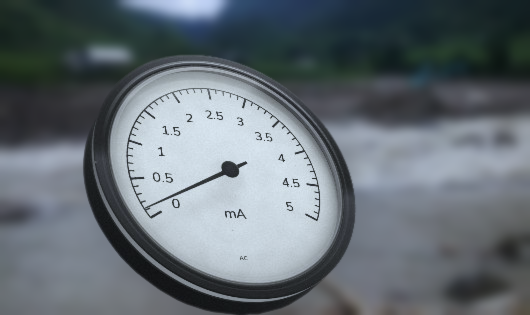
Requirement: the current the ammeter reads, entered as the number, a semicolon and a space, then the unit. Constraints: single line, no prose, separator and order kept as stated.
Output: 0.1; mA
